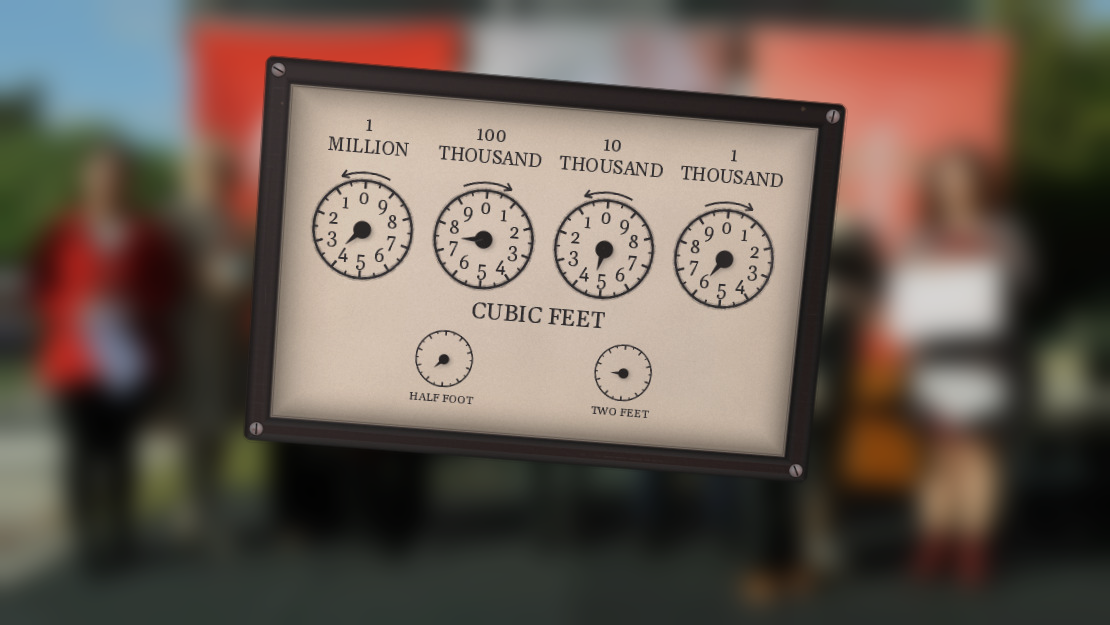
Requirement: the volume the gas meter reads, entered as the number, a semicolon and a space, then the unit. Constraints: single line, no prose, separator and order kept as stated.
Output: 374600; ft³
